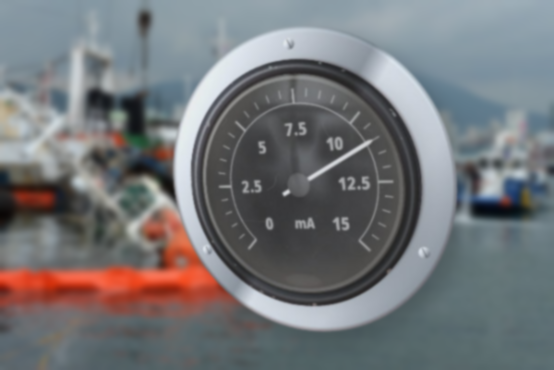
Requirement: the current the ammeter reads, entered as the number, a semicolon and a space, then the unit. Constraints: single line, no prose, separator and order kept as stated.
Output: 11; mA
